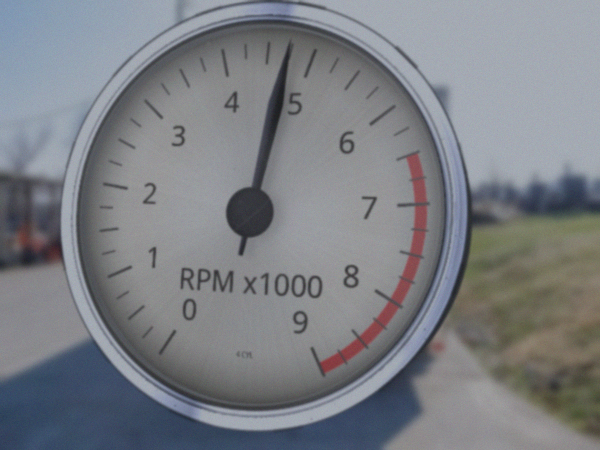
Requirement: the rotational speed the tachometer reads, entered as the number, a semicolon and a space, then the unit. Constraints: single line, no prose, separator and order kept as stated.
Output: 4750; rpm
